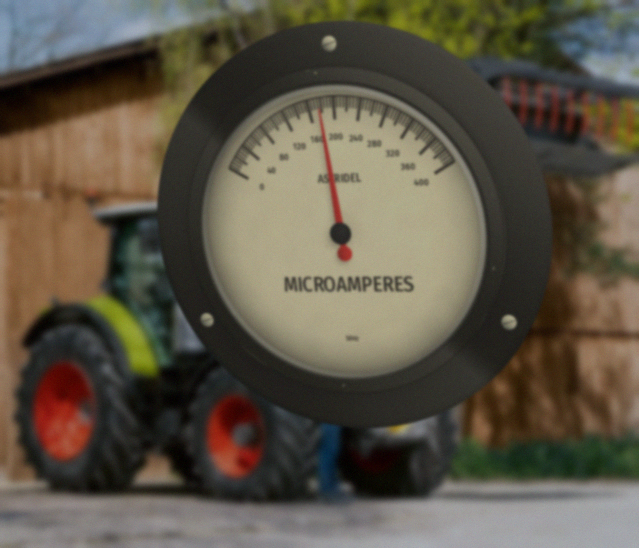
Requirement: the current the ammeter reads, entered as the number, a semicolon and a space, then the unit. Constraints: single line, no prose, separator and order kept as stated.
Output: 180; µA
